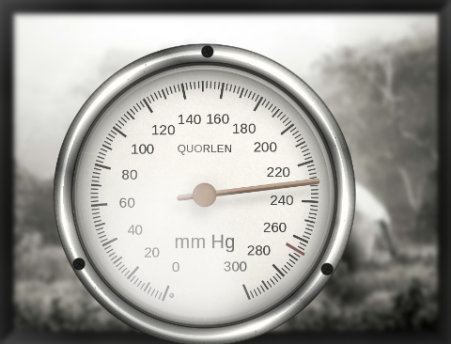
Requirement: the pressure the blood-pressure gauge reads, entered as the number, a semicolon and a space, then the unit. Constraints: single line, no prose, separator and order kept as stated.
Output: 230; mmHg
